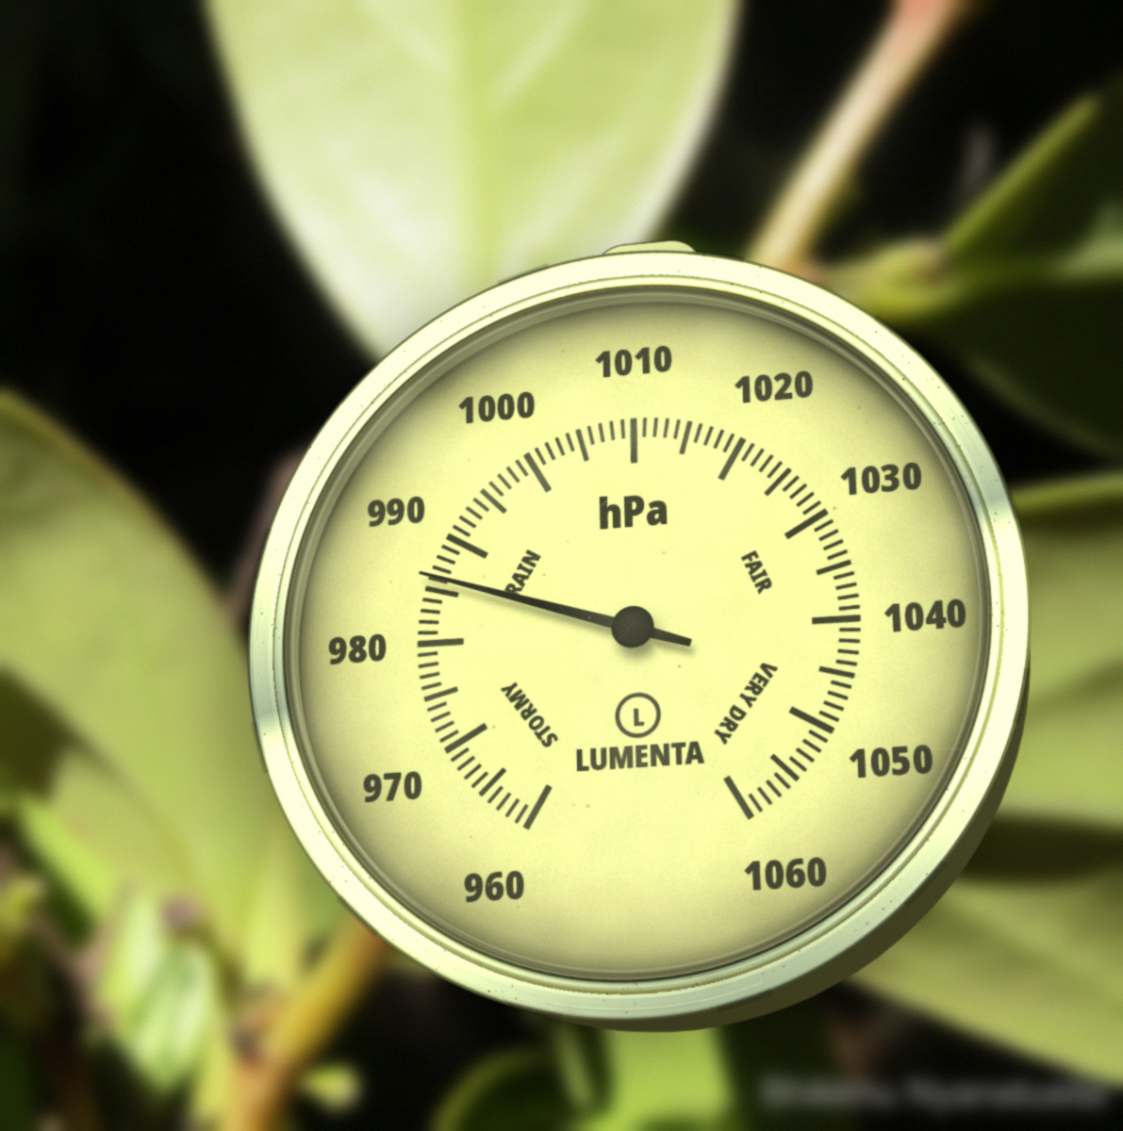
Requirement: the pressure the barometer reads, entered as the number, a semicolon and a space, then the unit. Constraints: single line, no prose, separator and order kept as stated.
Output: 986; hPa
